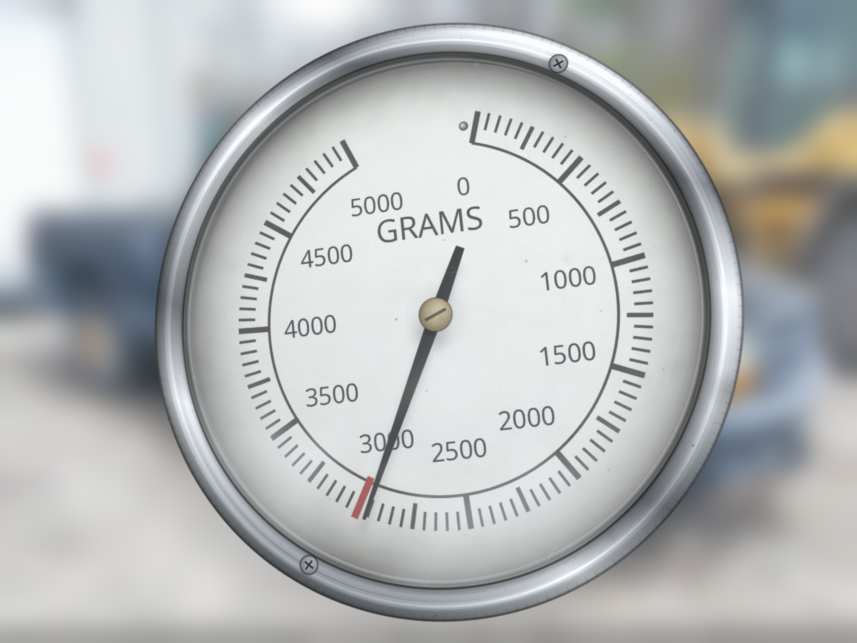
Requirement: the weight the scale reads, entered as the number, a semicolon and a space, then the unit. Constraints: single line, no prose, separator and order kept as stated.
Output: 2950; g
